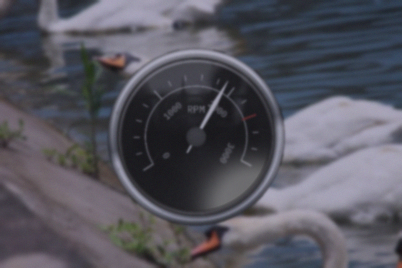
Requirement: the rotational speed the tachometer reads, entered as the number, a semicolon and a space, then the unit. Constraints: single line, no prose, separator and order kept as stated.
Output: 1900; rpm
